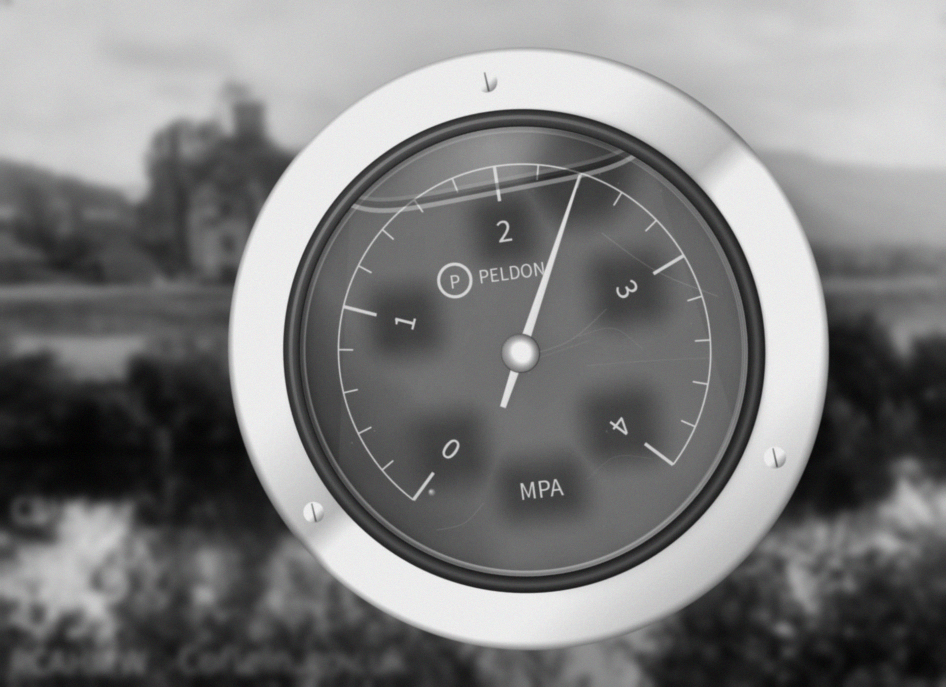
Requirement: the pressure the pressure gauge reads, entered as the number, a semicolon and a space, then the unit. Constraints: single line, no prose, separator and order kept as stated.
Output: 2.4; MPa
